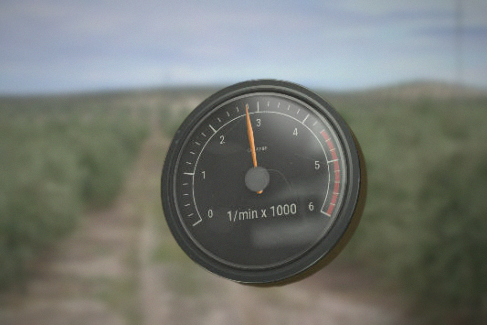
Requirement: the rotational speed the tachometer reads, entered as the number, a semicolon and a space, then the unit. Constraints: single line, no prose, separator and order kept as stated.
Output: 2800; rpm
